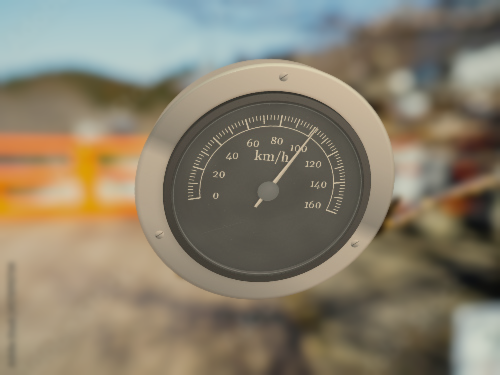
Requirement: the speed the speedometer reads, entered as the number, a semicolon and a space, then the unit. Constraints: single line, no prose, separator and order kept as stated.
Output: 100; km/h
